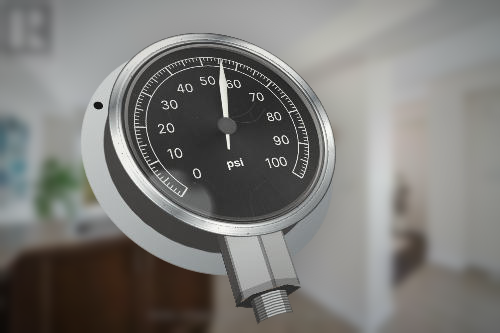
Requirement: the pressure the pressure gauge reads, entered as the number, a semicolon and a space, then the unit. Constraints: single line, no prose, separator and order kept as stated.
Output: 55; psi
